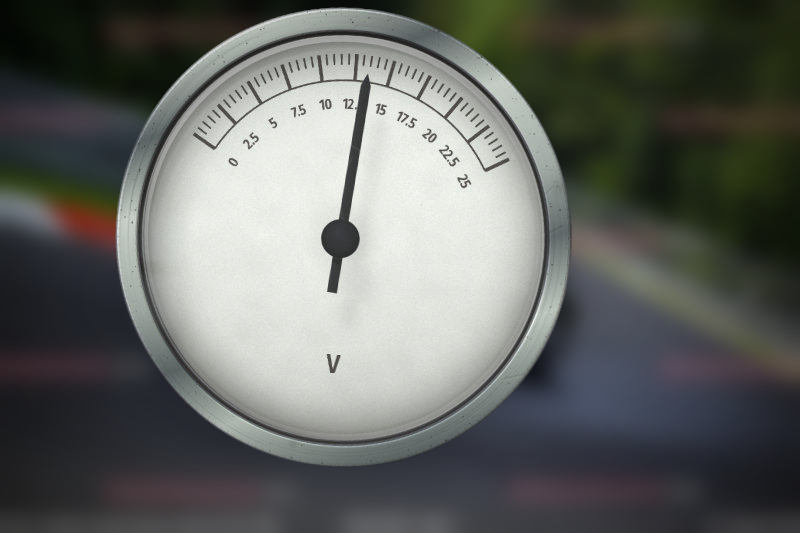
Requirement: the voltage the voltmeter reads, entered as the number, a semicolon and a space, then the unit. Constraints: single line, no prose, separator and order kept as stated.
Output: 13.5; V
